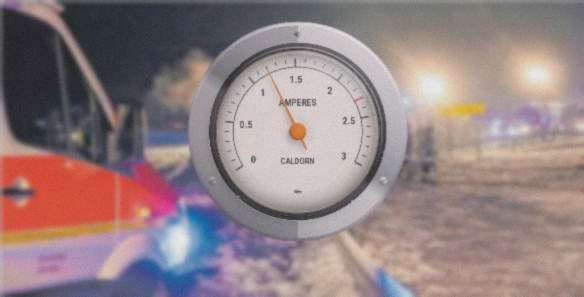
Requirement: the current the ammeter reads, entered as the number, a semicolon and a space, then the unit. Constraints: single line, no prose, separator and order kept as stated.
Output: 1.2; A
